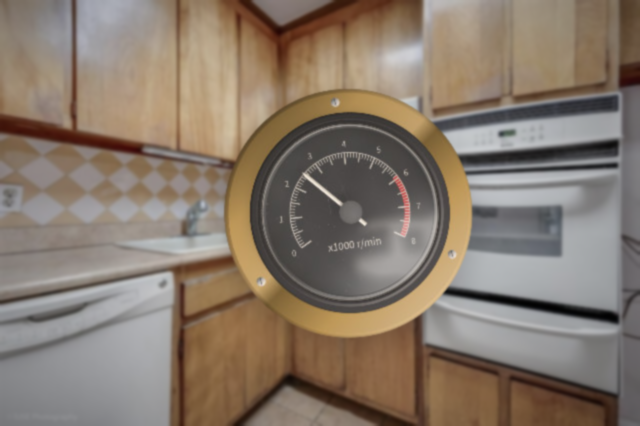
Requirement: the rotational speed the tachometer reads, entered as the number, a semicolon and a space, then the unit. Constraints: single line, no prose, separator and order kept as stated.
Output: 2500; rpm
